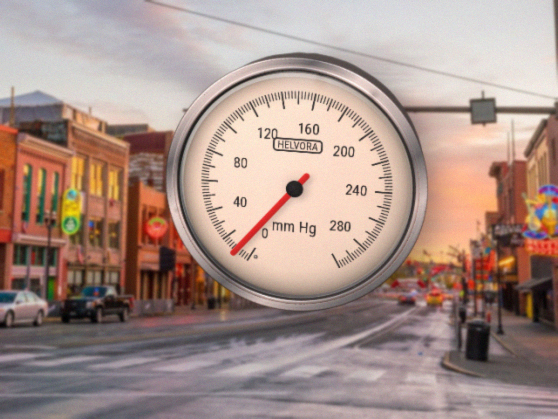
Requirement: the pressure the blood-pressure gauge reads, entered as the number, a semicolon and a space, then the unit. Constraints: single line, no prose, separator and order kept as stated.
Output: 10; mmHg
